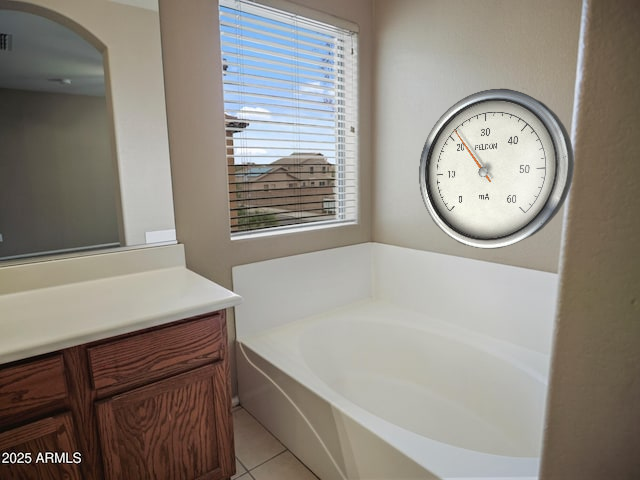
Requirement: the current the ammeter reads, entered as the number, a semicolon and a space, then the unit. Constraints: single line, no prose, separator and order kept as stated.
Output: 22; mA
